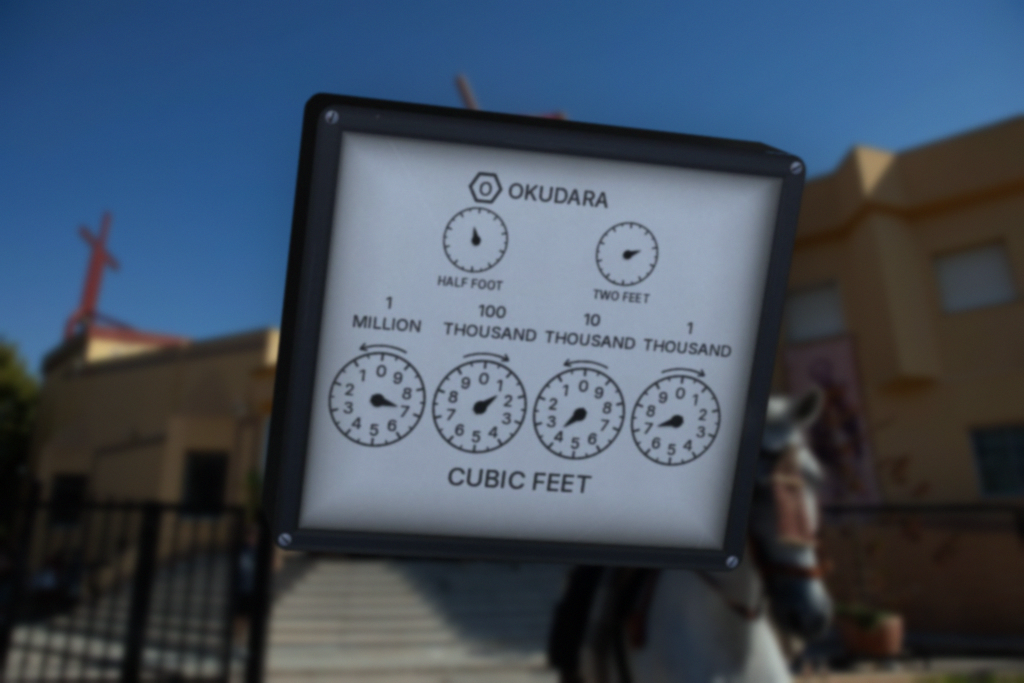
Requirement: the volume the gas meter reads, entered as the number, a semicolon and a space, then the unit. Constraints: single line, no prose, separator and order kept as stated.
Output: 713700; ft³
